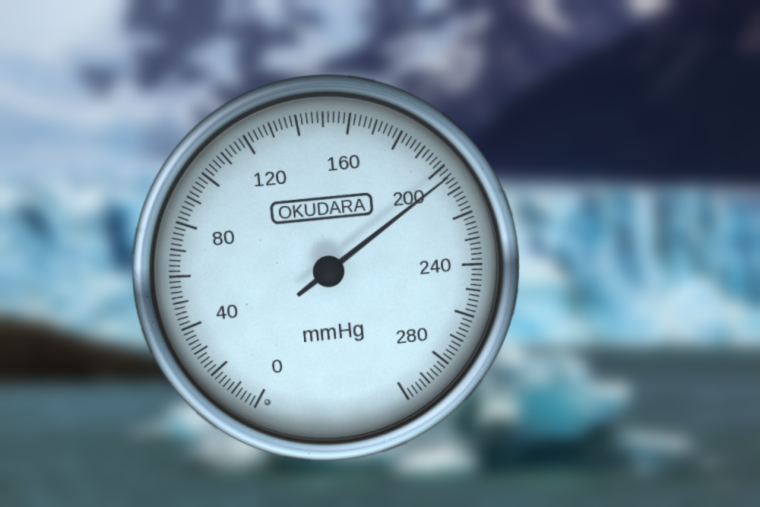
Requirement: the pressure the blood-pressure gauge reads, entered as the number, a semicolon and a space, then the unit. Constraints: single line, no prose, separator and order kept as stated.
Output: 204; mmHg
